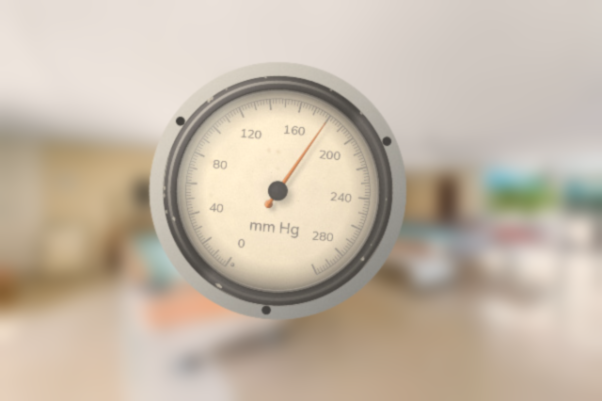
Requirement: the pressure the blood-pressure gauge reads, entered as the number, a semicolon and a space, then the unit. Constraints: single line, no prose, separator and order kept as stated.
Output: 180; mmHg
